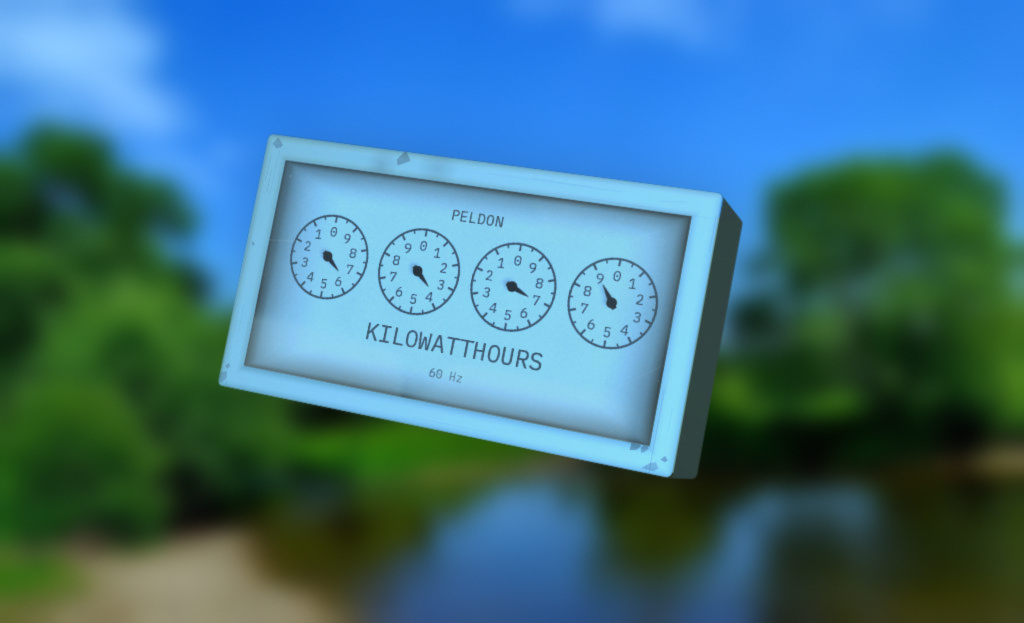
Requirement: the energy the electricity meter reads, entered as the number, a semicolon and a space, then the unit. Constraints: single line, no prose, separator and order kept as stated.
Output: 6369; kWh
